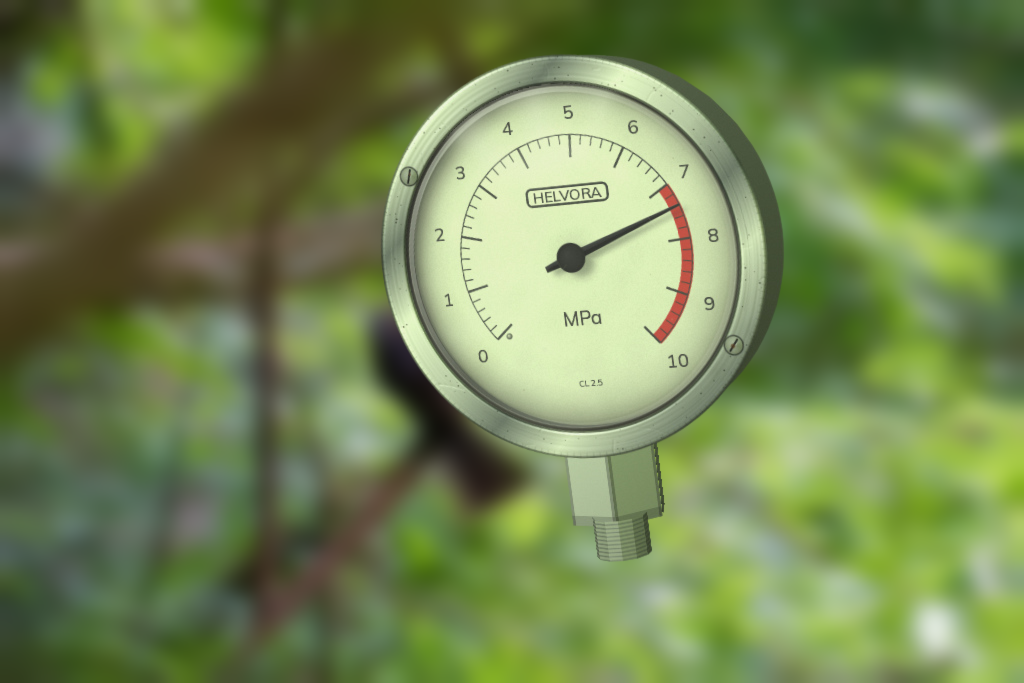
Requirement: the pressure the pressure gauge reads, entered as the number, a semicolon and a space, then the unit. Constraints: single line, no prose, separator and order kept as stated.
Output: 7.4; MPa
